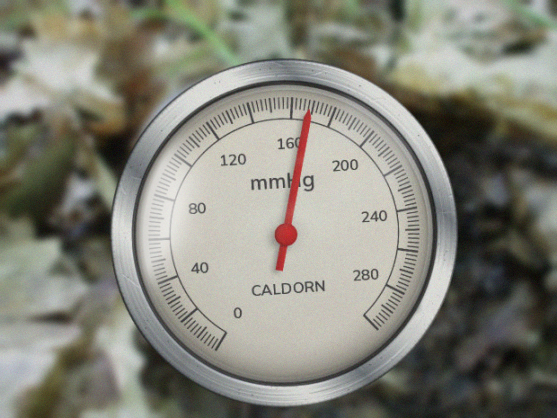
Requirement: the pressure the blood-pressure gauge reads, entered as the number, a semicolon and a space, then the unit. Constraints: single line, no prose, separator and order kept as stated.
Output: 168; mmHg
